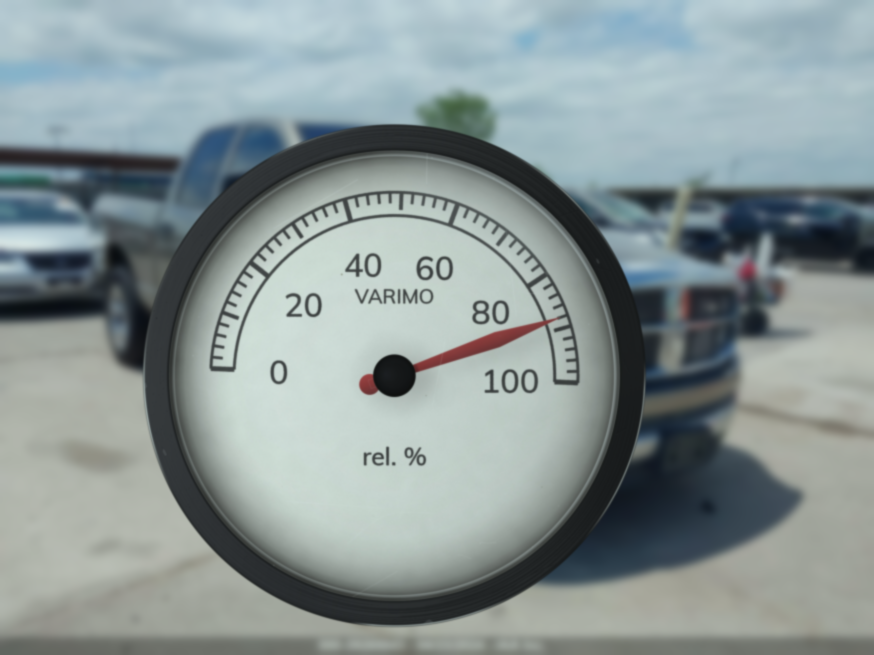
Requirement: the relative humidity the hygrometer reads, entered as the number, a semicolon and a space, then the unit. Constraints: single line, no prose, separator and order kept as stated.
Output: 88; %
